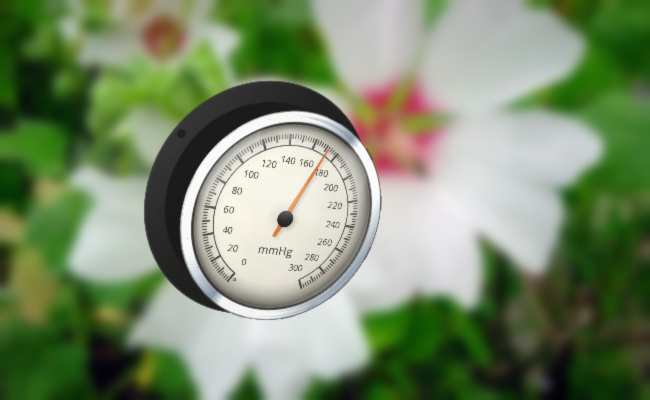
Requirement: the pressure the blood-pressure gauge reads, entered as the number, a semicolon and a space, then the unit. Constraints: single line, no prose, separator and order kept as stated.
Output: 170; mmHg
